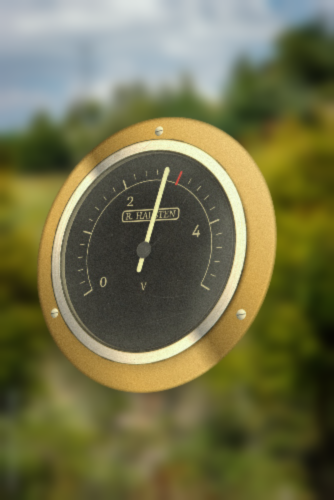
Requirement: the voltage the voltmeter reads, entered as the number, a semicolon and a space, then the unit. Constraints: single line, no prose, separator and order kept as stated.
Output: 2.8; V
